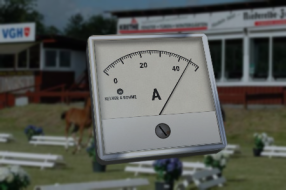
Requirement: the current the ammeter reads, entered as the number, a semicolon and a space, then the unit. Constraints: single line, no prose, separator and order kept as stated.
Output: 45; A
